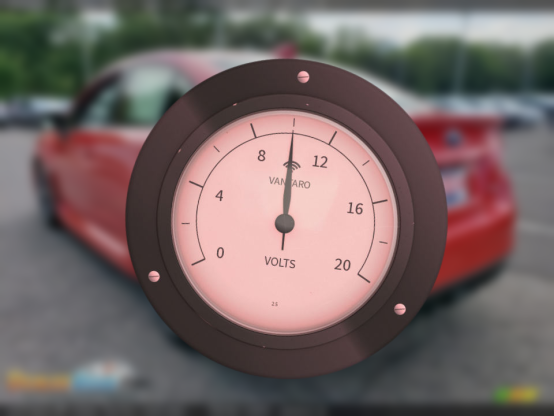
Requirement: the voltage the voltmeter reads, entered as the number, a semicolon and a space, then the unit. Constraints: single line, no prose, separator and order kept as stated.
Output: 10; V
